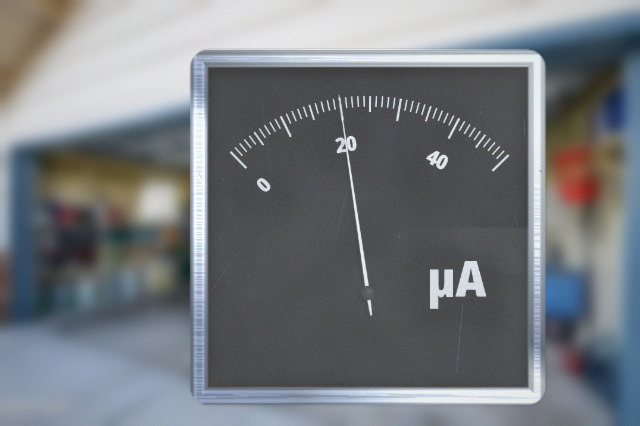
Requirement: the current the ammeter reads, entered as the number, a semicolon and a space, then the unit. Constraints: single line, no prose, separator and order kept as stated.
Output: 20; µA
